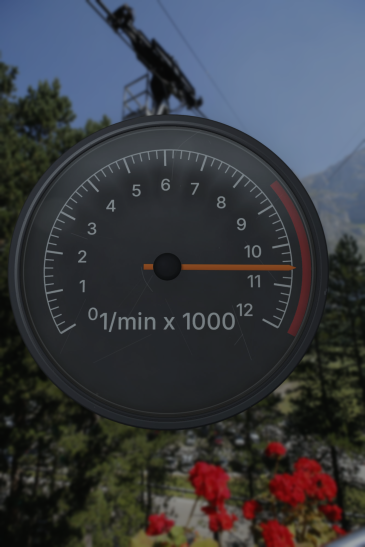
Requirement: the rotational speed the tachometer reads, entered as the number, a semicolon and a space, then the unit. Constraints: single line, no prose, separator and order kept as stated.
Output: 10600; rpm
